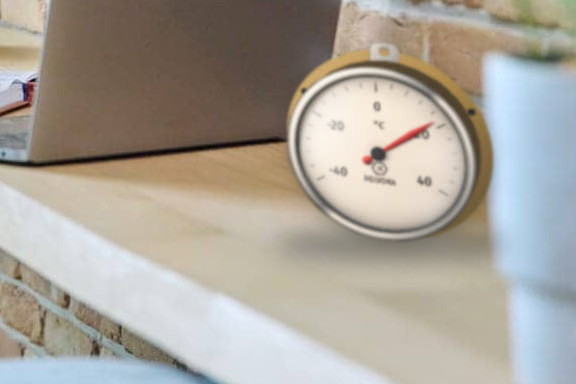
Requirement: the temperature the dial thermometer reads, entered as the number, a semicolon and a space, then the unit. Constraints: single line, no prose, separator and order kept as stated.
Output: 18; °C
